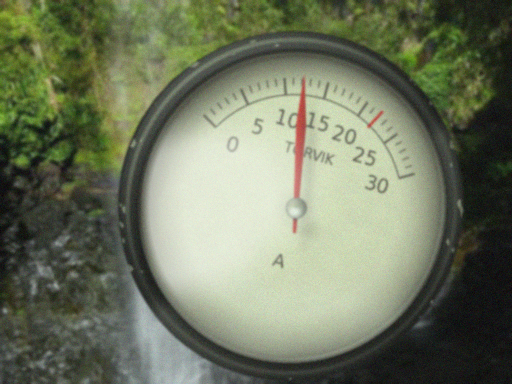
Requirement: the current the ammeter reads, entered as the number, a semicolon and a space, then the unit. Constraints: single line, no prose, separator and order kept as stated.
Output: 12; A
